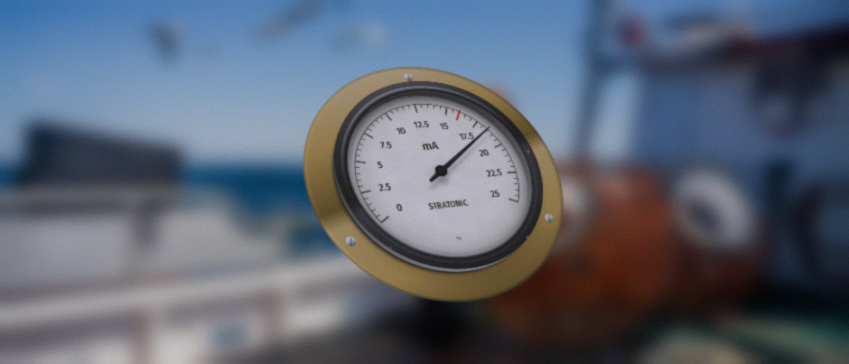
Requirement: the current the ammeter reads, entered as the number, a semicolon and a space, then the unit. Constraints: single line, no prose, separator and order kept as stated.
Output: 18.5; mA
